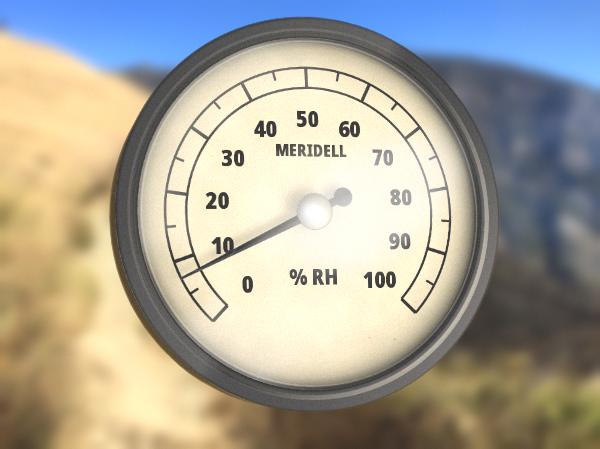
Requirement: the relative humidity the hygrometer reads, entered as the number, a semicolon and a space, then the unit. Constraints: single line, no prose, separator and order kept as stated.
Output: 7.5; %
